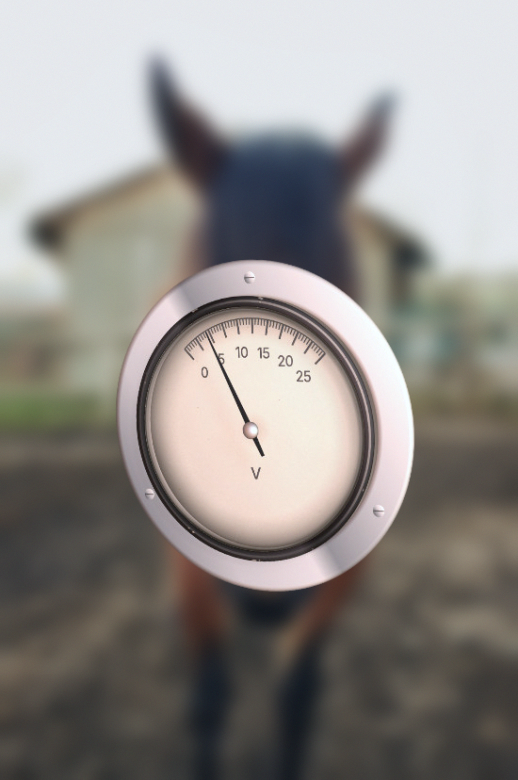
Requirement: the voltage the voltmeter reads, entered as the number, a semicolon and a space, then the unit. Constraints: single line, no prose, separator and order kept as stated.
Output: 5; V
